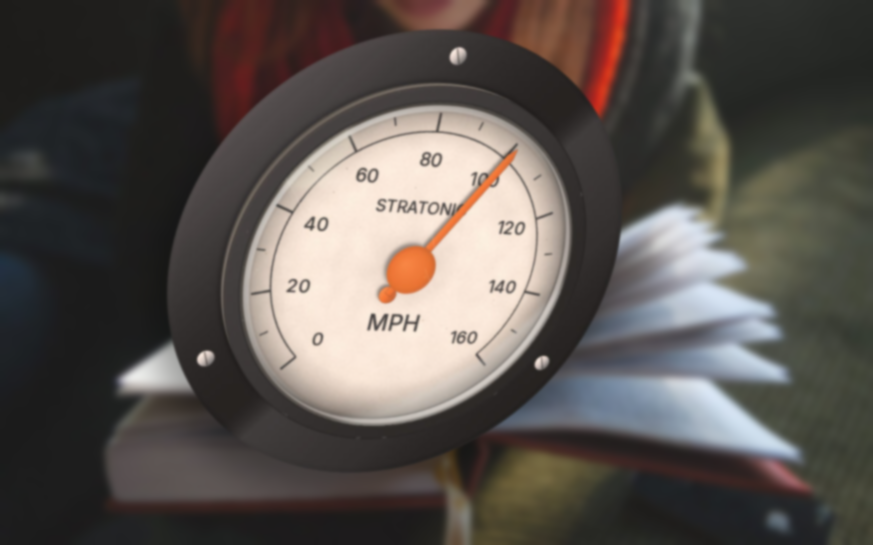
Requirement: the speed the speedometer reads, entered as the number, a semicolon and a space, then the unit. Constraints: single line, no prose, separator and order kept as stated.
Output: 100; mph
